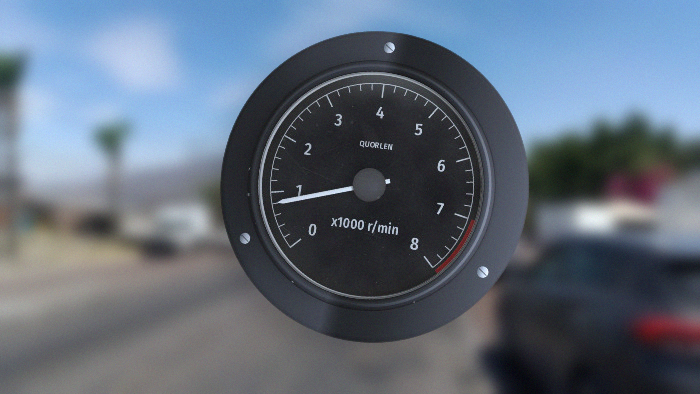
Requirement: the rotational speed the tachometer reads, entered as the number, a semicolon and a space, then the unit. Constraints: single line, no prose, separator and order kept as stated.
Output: 800; rpm
